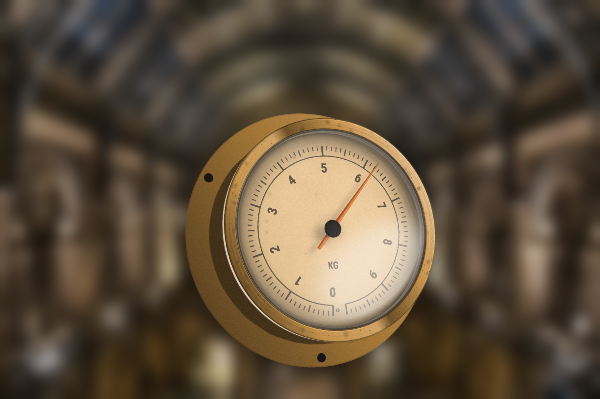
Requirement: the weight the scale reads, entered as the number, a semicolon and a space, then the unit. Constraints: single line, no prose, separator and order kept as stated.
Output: 6.2; kg
